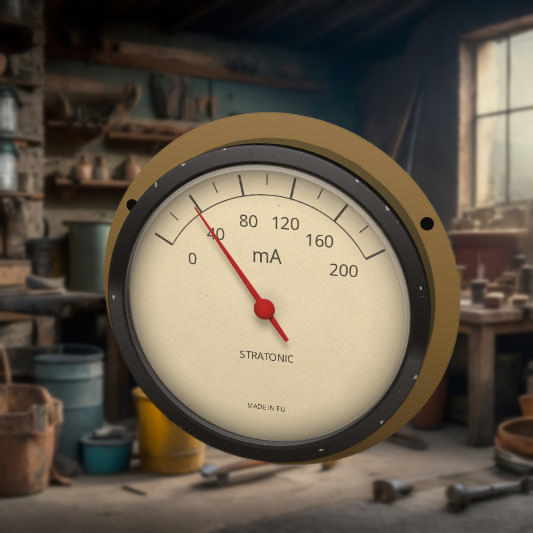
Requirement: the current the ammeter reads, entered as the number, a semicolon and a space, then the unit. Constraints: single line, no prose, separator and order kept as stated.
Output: 40; mA
